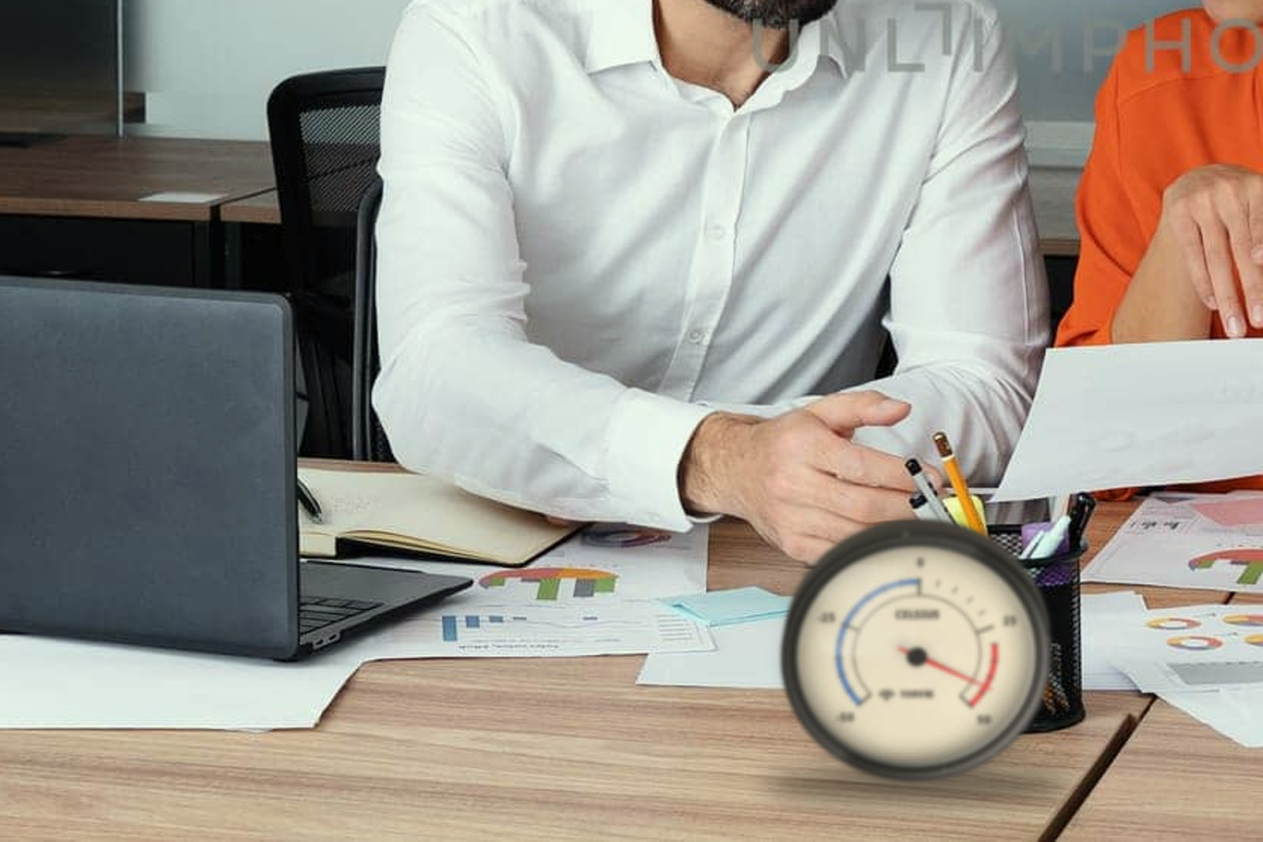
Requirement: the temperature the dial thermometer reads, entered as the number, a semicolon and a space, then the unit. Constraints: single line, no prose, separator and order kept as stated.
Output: 42.5; °C
